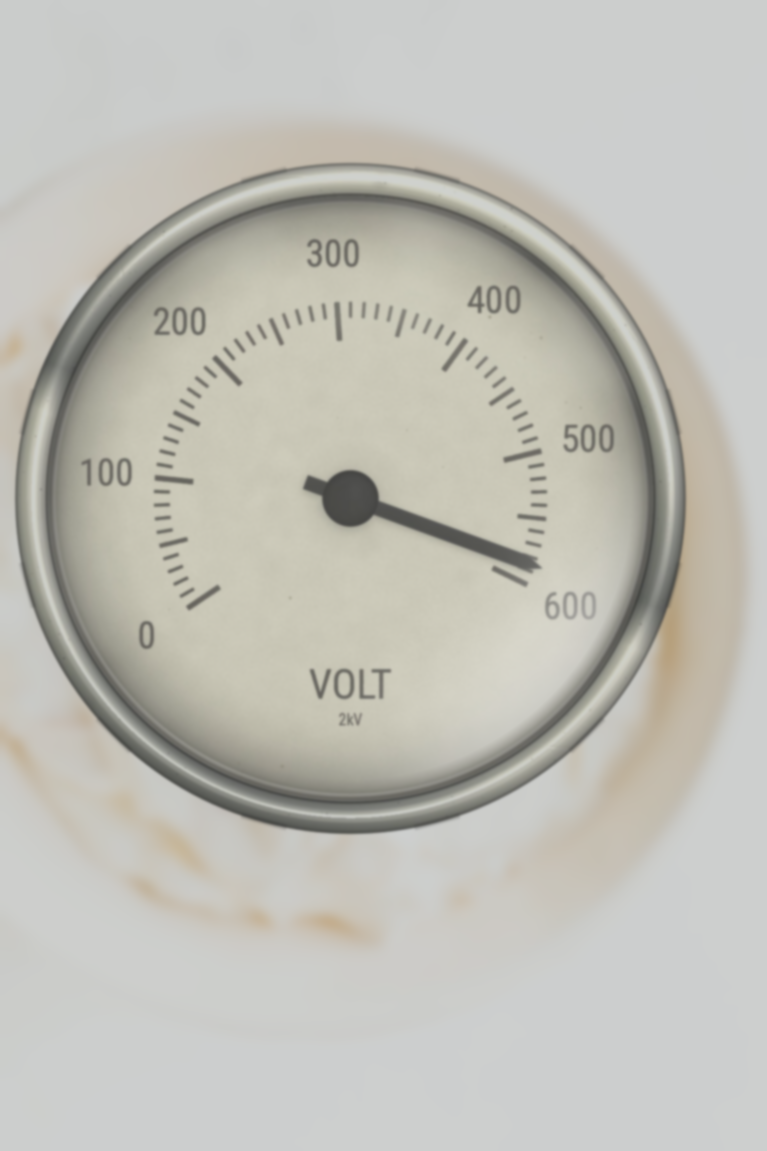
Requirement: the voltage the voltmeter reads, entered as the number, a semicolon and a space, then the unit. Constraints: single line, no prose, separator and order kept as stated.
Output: 585; V
